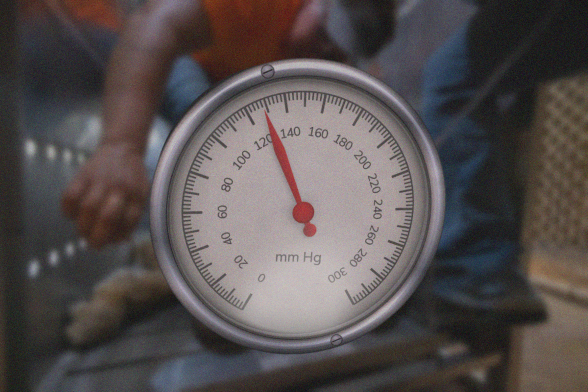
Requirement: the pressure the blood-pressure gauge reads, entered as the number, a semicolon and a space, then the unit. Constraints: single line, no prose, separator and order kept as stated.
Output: 128; mmHg
